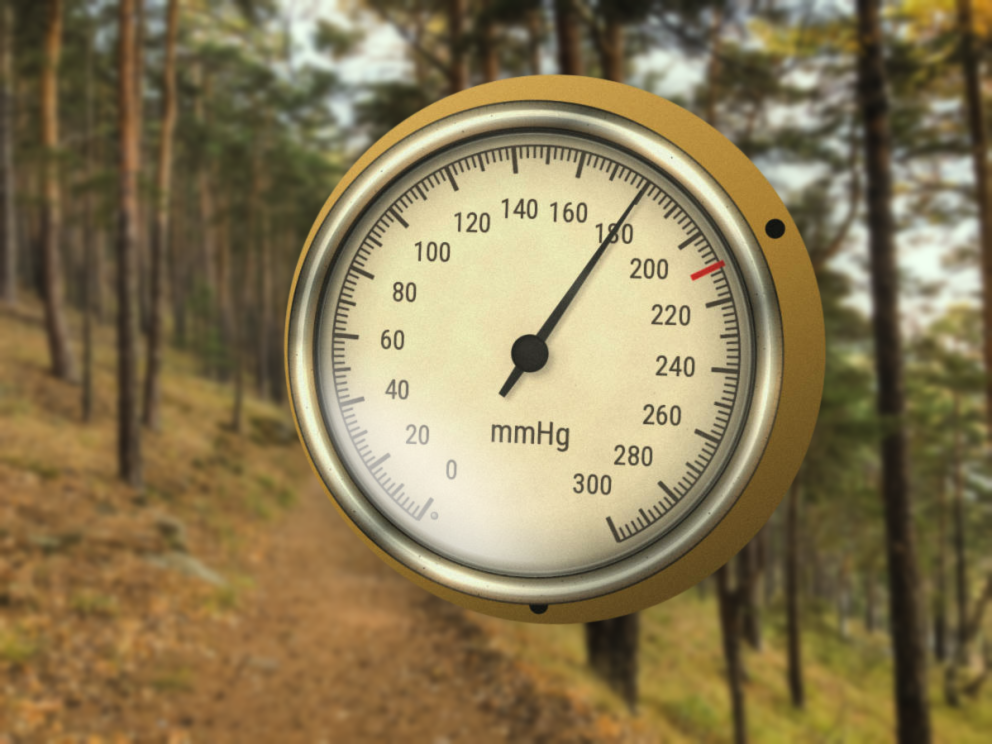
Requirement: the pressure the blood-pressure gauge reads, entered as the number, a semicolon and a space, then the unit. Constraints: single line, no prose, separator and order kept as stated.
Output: 180; mmHg
